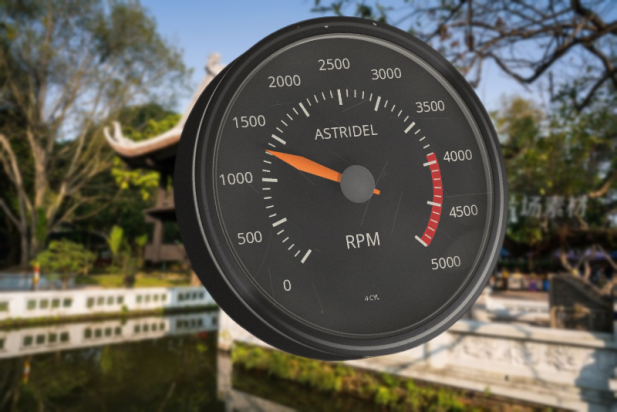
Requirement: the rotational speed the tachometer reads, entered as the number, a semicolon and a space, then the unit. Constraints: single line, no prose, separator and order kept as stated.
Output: 1300; rpm
